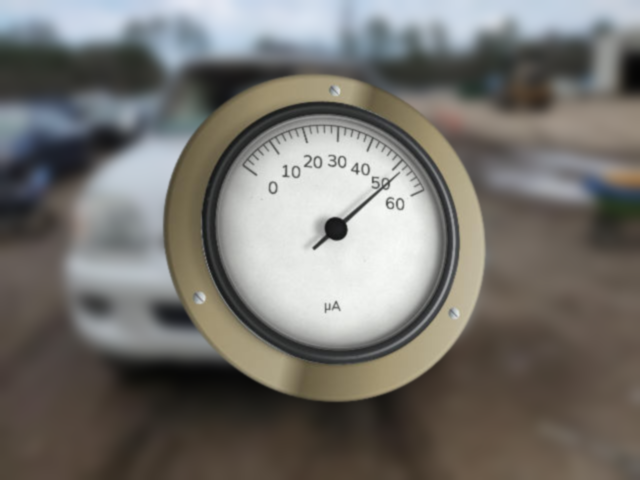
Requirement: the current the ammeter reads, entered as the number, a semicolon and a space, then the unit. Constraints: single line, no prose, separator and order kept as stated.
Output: 52; µA
